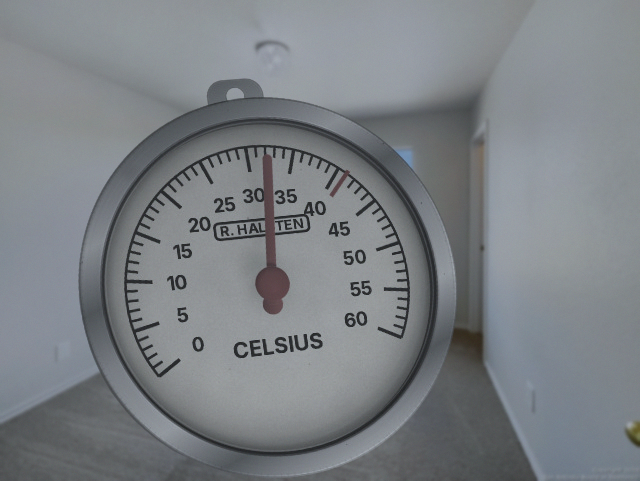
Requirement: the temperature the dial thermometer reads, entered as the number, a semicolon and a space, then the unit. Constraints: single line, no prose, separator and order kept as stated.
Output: 32; °C
